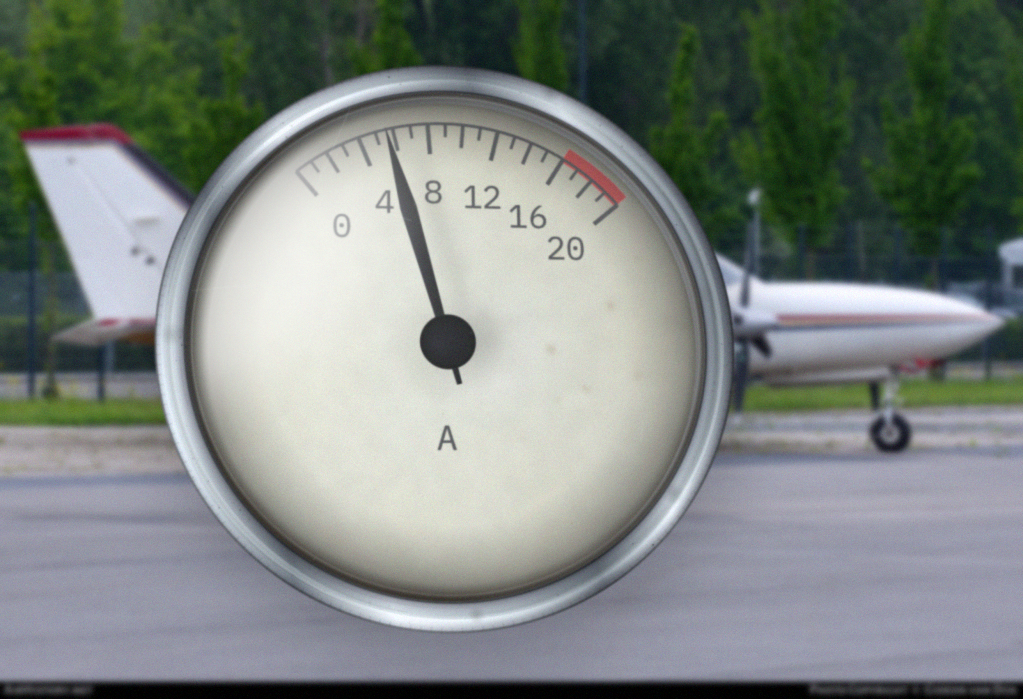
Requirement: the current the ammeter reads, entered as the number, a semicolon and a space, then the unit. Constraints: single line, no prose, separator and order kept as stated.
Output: 5.5; A
